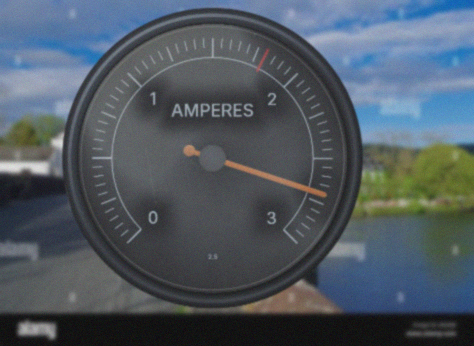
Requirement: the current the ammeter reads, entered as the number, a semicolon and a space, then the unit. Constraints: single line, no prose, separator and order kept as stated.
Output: 2.7; A
